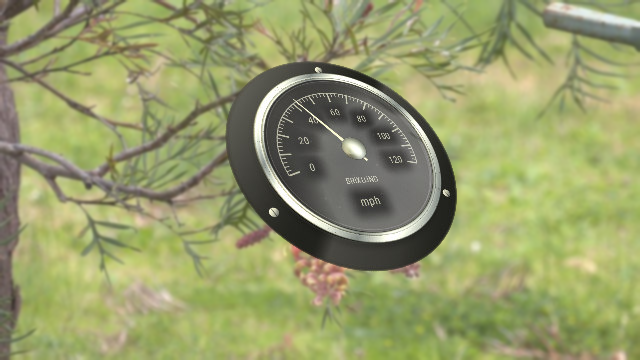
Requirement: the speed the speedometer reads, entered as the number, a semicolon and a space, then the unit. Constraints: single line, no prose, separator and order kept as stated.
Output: 40; mph
